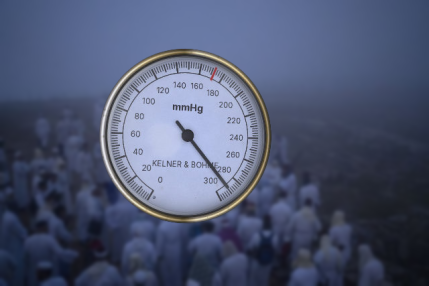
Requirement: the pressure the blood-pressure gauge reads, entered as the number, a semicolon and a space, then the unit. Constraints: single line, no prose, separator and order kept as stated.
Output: 290; mmHg
